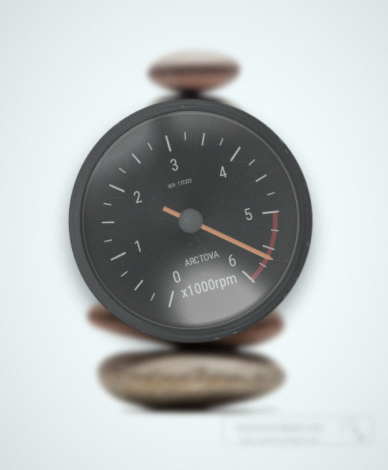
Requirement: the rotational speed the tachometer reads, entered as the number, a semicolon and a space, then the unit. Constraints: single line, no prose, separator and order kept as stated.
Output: 5625; rpm
